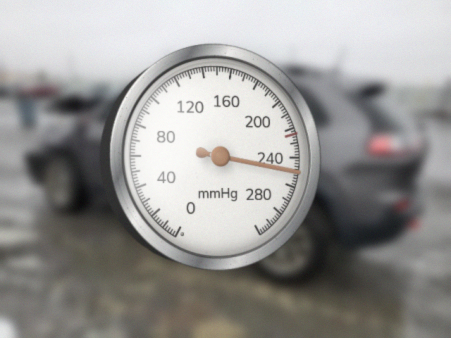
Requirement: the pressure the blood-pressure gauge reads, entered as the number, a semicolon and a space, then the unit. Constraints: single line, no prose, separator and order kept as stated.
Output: 250; mmHg
